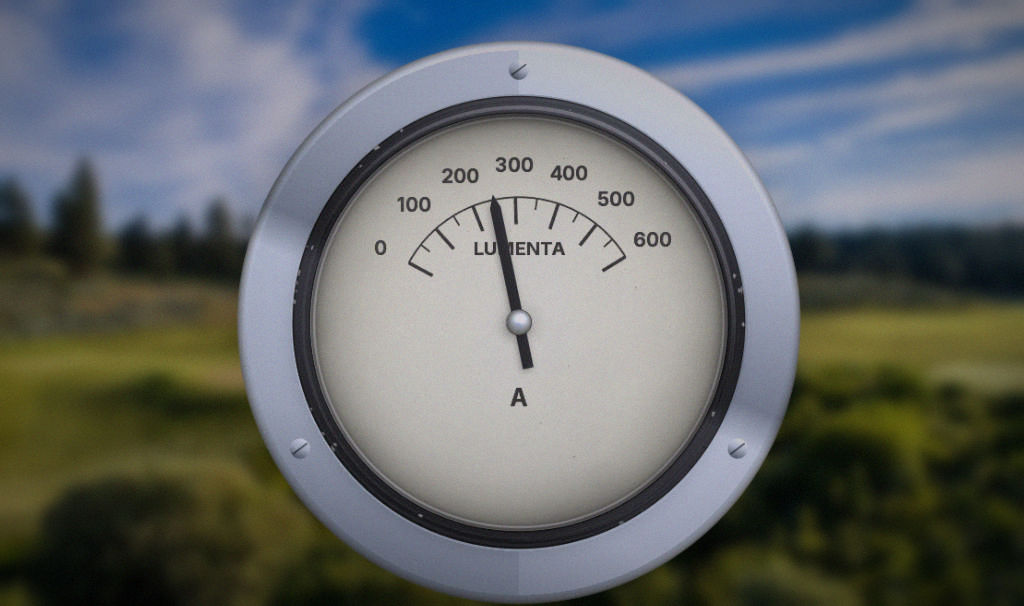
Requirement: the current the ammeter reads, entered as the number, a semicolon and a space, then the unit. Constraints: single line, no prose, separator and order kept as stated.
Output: 250; A
